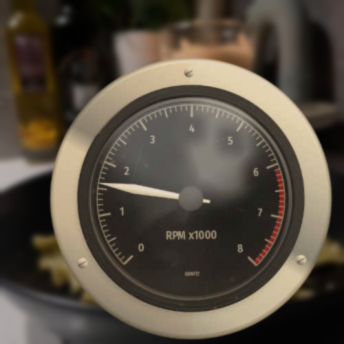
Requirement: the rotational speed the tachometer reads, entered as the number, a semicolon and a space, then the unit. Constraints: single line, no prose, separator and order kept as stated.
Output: 1600; rpm
